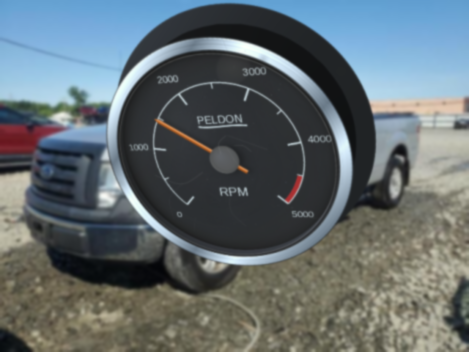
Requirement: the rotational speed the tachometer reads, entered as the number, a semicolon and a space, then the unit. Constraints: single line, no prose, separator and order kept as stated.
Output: 1500; rpm
